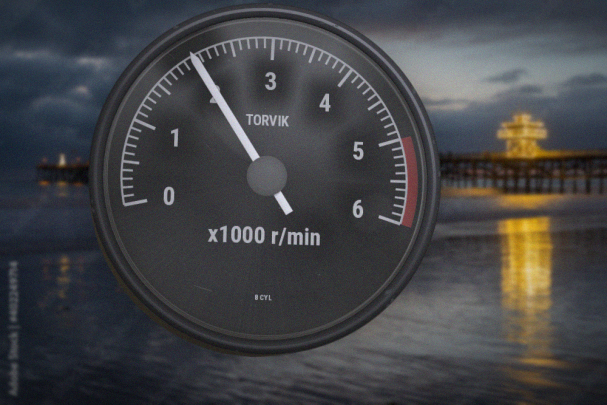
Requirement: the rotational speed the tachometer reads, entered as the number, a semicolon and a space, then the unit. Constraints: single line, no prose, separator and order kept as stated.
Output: 2000; rpm
